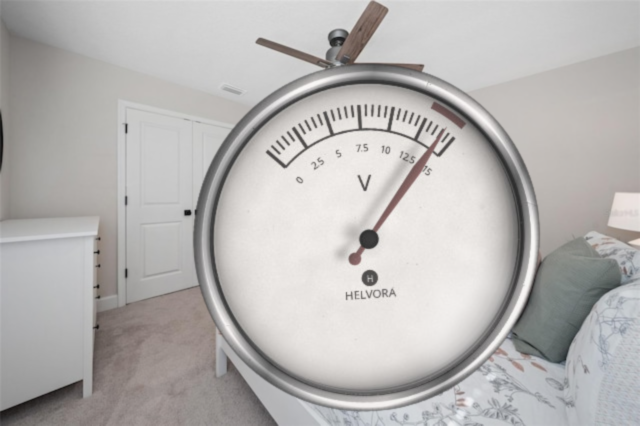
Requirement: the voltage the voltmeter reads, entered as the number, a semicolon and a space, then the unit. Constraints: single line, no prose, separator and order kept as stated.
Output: 14; V
